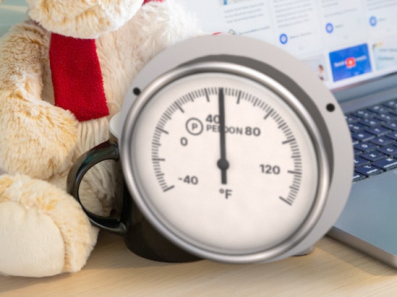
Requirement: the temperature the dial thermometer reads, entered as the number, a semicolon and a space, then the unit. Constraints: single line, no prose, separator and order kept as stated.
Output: 50; °F
